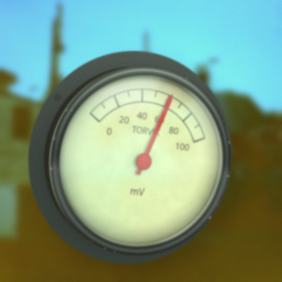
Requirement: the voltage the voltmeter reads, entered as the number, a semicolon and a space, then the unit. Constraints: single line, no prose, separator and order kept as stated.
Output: 60; mV
